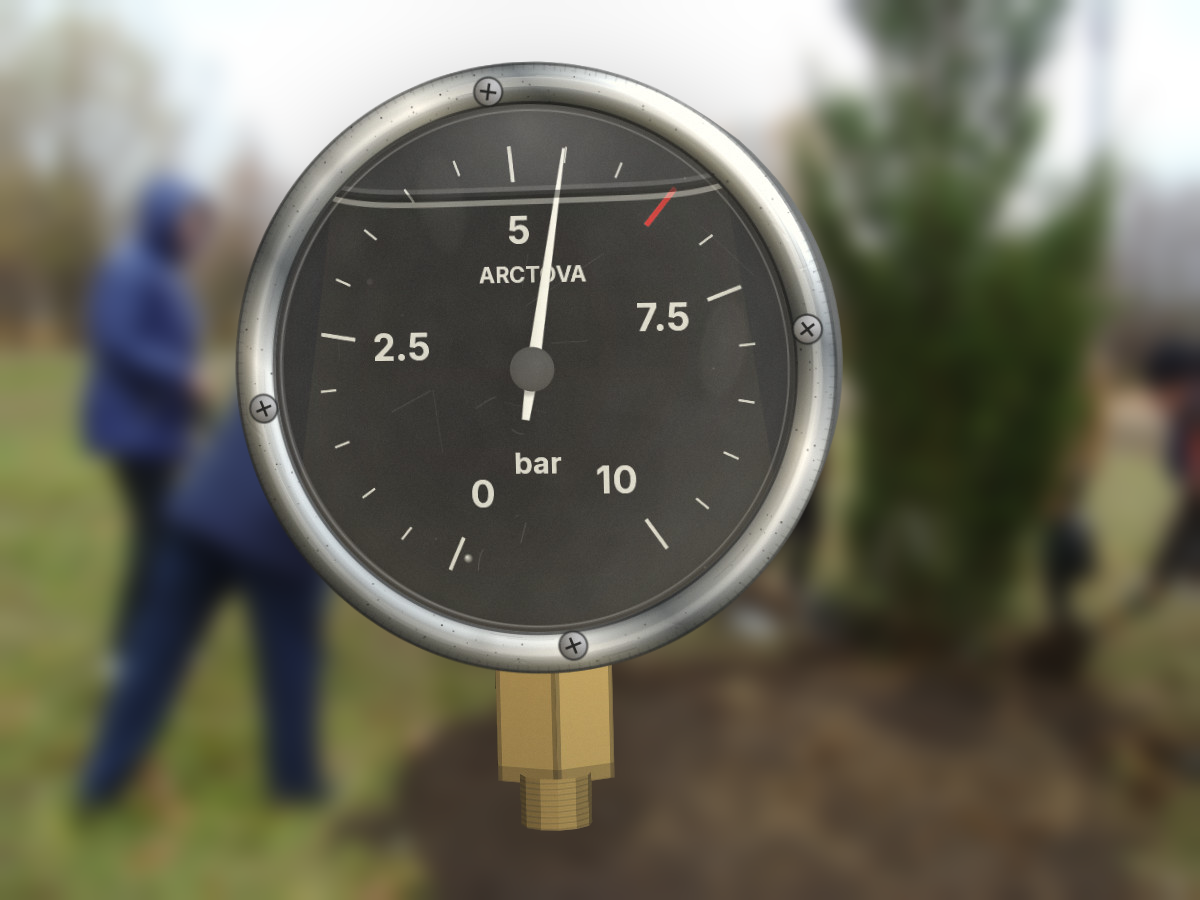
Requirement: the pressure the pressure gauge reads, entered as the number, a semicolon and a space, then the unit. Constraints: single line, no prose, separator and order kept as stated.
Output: 5.5; bar
